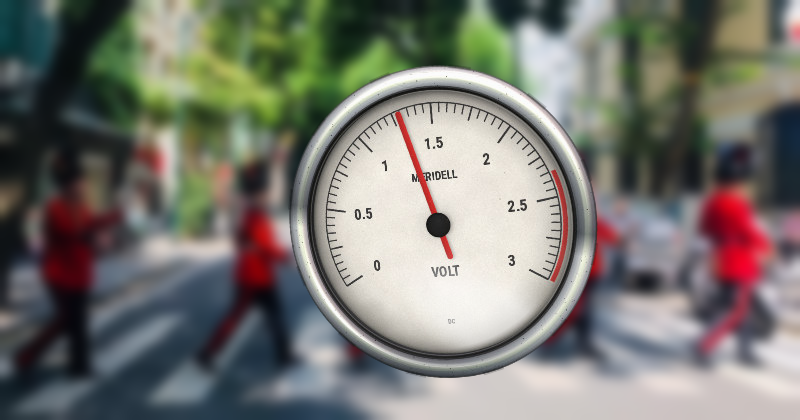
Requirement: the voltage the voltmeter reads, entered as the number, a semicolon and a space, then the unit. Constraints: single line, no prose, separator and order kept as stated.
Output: 1.3; V
